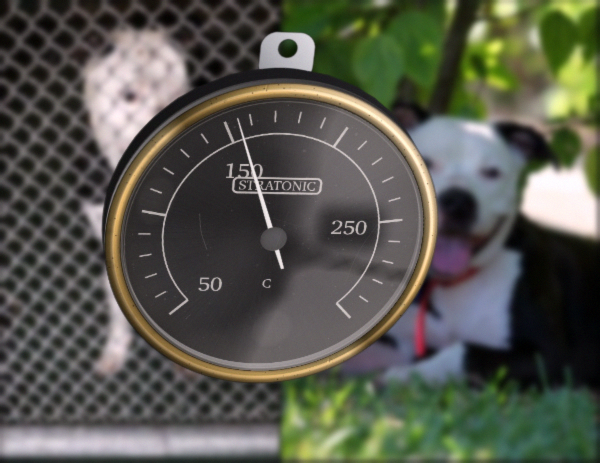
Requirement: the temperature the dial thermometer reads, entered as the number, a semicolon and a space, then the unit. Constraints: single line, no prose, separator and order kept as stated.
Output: 155; °C
